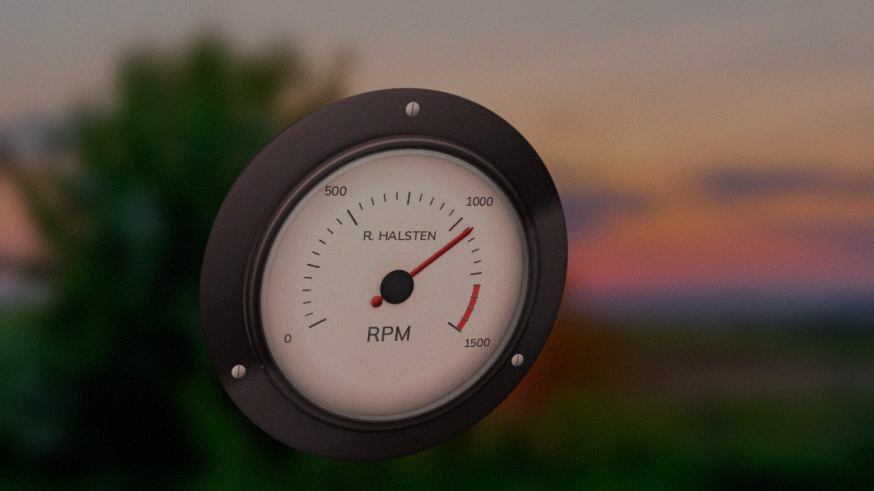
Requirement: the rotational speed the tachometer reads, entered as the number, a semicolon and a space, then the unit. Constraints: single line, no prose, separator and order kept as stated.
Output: 1050; rpm
